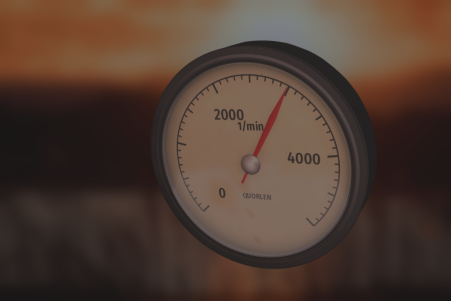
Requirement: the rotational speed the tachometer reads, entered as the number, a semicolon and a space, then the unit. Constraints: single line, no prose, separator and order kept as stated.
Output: 3000; rpm
